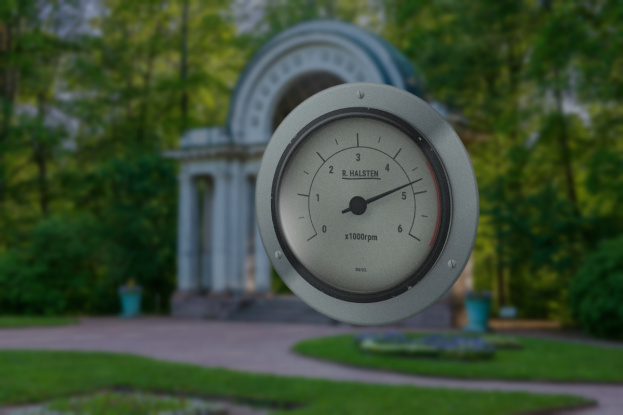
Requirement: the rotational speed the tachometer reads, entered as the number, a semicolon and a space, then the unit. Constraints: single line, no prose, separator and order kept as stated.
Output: 4750; rpm
